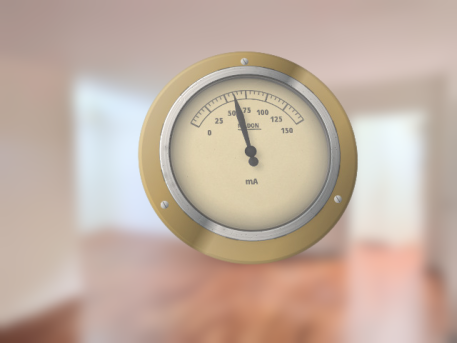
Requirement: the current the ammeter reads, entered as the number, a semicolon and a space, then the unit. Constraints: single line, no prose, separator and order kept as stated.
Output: 60; mA
